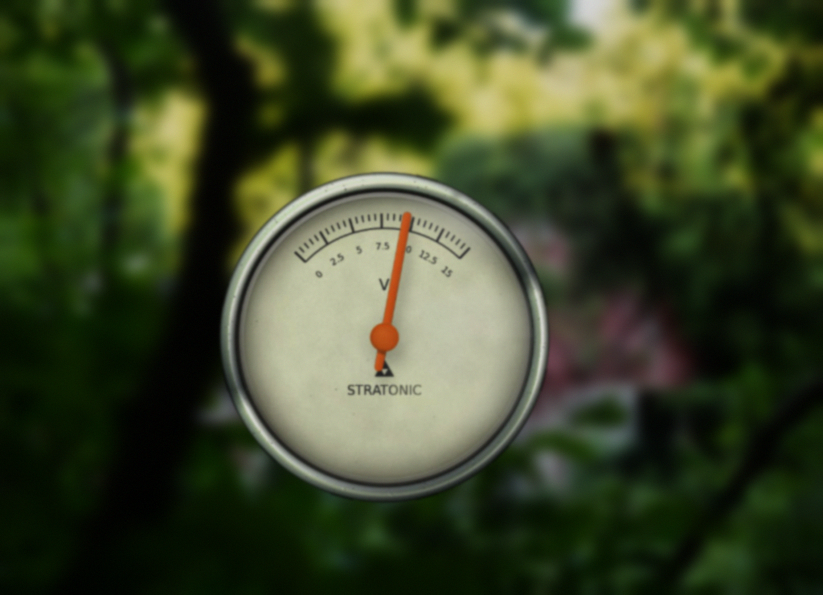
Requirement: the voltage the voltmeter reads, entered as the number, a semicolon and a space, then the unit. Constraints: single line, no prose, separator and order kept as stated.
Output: 9.5; V
